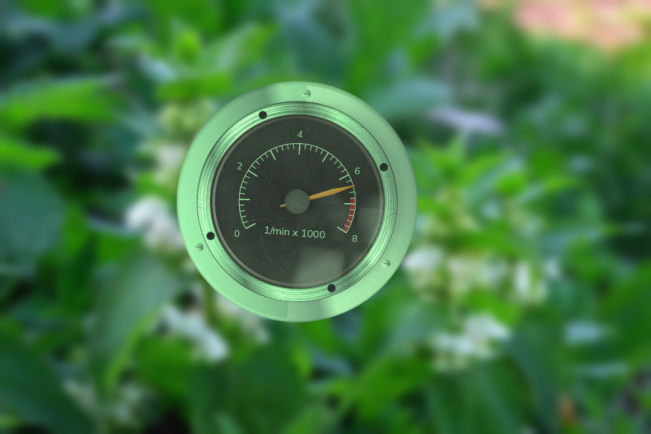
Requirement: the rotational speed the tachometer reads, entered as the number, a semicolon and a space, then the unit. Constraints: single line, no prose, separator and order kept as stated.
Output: 6400; rpm
